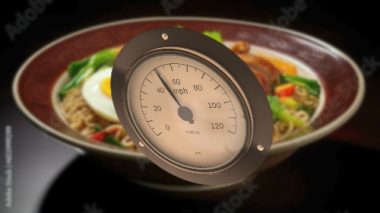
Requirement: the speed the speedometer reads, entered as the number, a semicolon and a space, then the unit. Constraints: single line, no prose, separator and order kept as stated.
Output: 50; mph
